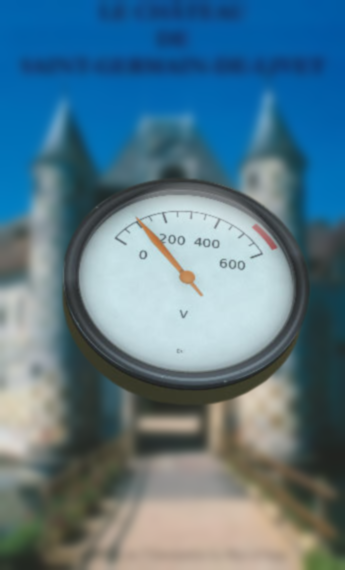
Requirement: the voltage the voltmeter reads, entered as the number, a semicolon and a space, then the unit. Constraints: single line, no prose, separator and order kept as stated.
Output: 100; V
